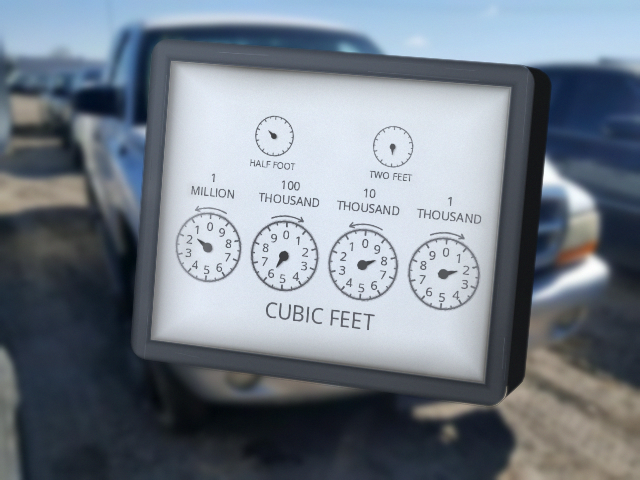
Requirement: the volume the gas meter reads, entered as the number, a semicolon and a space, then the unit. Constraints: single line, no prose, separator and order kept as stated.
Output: 158200; ft³
